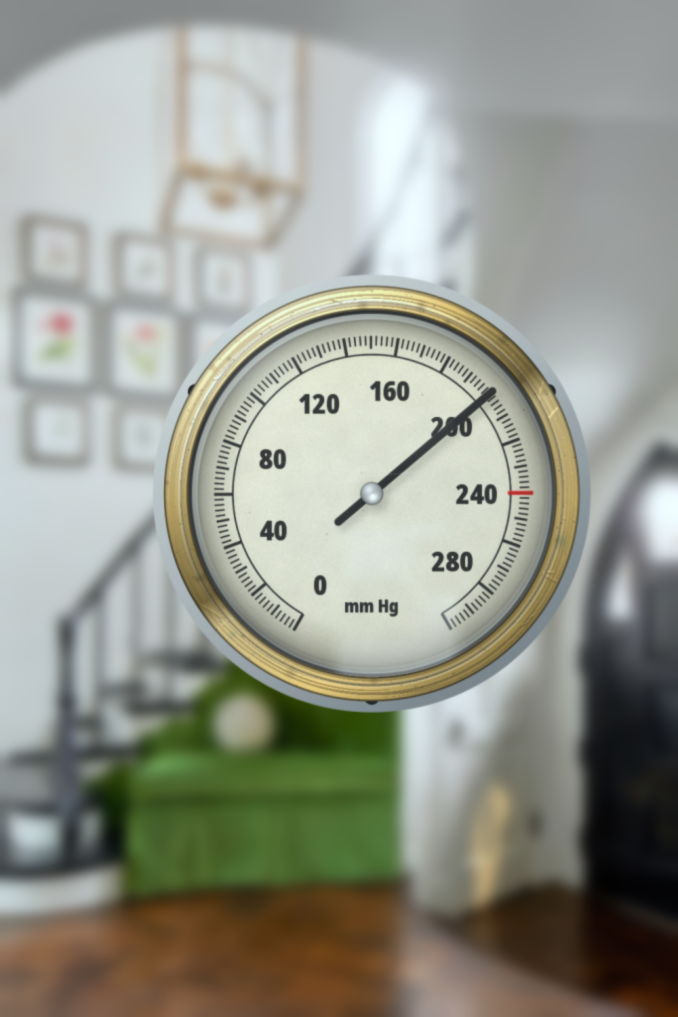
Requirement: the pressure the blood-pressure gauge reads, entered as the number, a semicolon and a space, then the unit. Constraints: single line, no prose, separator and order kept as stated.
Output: 200; mmHg
